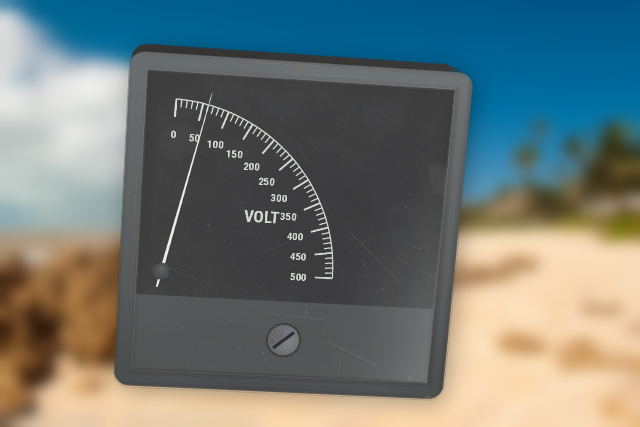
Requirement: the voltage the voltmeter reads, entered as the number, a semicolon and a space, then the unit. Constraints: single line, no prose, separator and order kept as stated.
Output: 60; V
